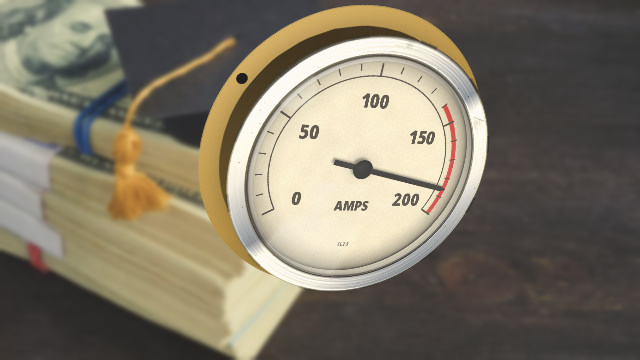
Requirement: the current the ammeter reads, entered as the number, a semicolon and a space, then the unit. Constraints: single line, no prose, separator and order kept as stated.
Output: 185; A
